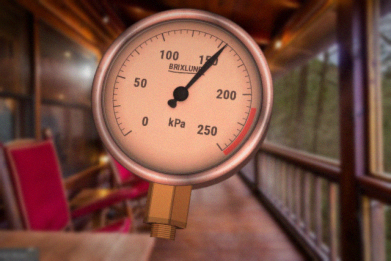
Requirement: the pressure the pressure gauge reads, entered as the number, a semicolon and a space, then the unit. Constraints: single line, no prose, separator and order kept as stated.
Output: 155; kPa
